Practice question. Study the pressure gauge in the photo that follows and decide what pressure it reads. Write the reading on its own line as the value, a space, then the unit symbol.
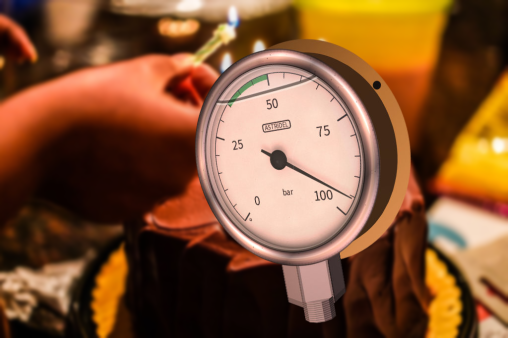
95 bar
